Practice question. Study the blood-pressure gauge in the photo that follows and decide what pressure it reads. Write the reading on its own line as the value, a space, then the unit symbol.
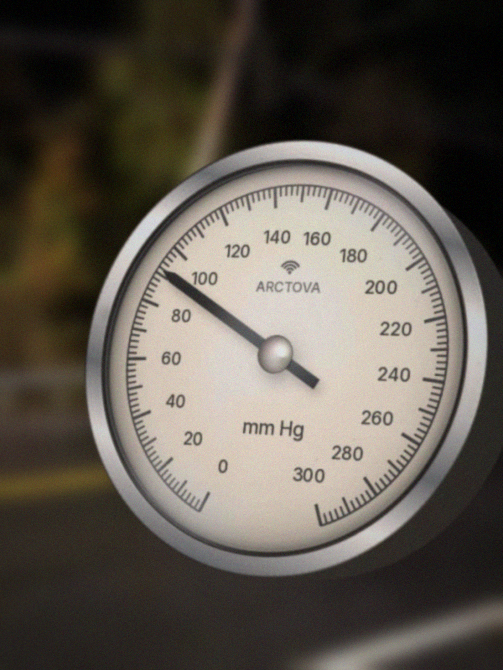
92 mmHg
